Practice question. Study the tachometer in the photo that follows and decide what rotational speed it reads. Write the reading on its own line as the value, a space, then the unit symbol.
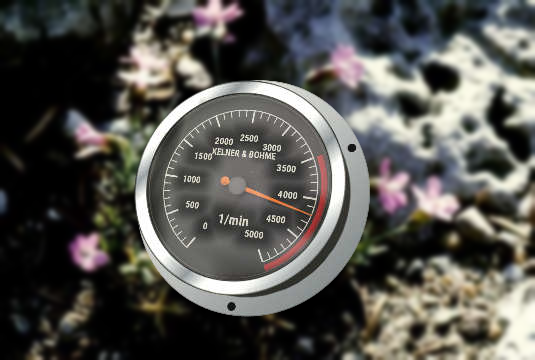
4200 rpm
